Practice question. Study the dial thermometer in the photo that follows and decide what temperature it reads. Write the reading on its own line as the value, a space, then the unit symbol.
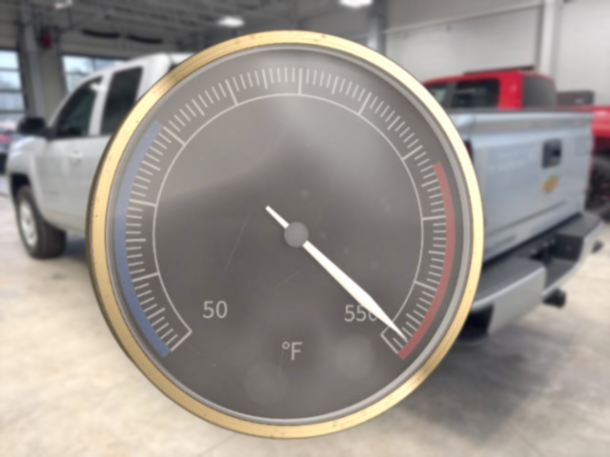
540 °F
